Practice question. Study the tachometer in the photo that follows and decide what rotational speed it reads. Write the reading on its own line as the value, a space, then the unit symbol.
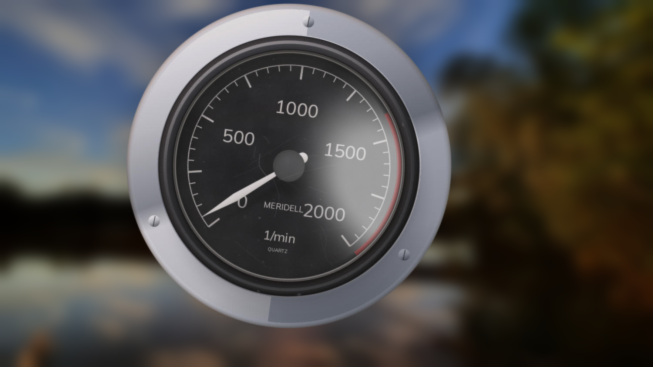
50 rpm
